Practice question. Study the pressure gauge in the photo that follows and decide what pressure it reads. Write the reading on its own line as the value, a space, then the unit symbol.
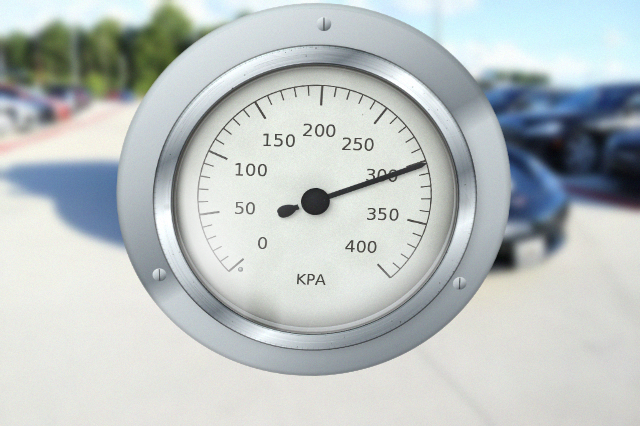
300 kPa
